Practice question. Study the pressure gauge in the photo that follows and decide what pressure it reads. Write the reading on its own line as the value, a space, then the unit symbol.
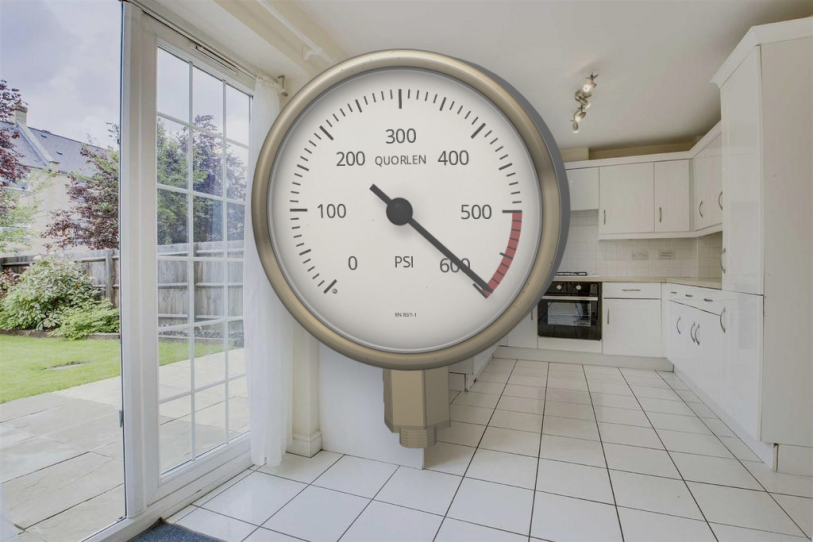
590 psi
